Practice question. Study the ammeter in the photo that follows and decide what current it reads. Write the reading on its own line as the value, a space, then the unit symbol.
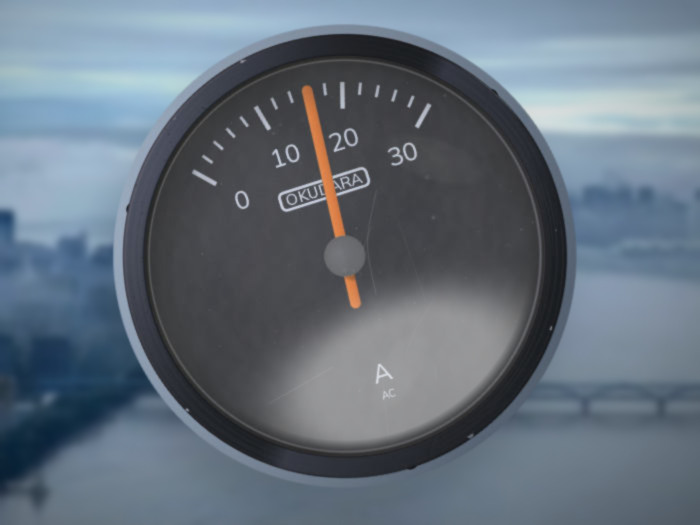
16 A
